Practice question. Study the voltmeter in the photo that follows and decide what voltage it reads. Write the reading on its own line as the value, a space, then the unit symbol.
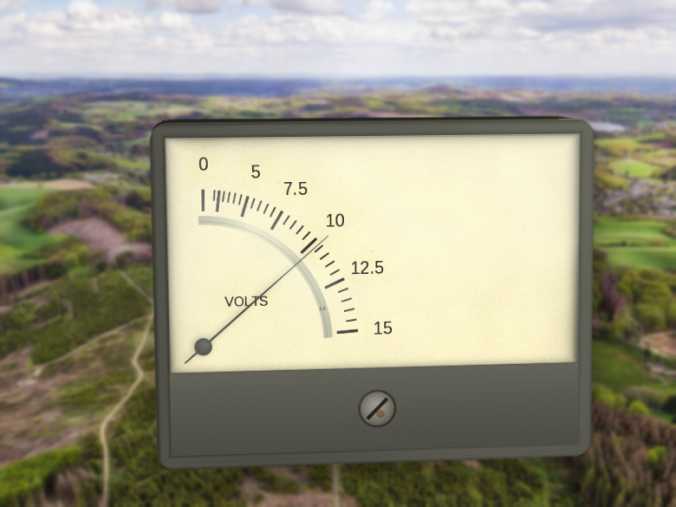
10.25 V
